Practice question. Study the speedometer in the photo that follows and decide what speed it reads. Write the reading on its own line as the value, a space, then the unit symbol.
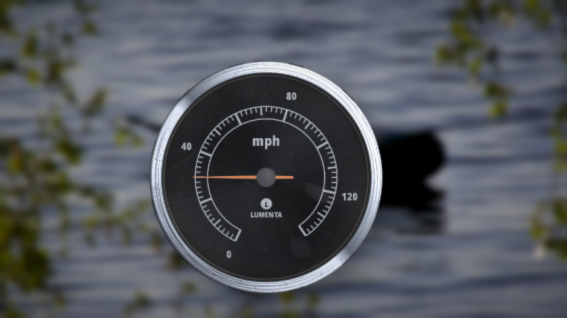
30 mph
